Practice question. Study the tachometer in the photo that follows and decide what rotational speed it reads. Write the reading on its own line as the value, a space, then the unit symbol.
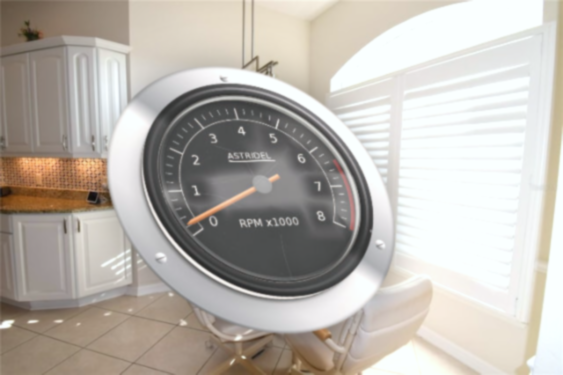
200 rpm
